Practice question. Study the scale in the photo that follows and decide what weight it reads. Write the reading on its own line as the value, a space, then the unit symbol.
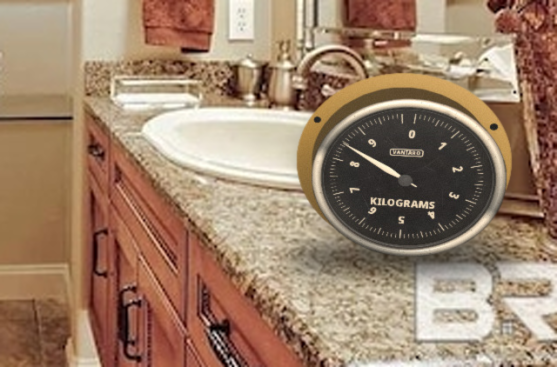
8.5 kg
